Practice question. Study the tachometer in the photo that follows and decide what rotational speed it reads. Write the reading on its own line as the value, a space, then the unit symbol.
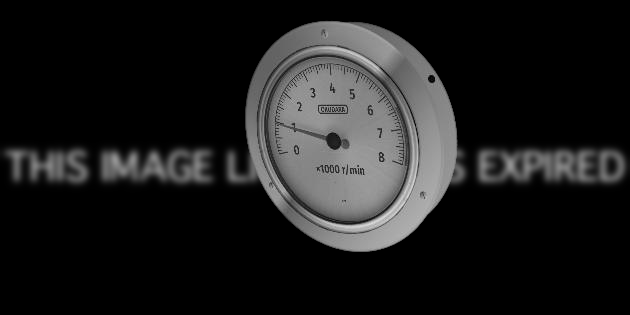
1000 rpm
